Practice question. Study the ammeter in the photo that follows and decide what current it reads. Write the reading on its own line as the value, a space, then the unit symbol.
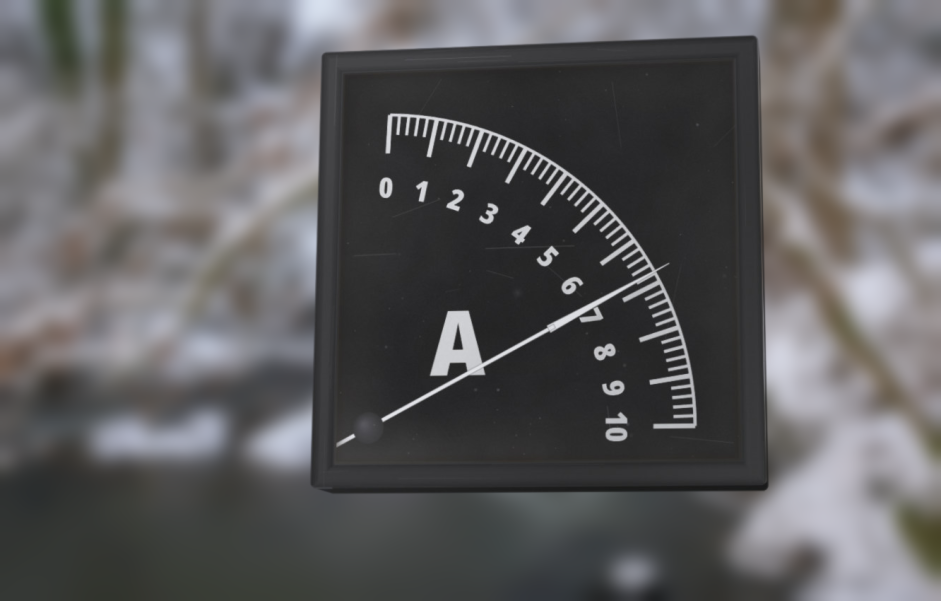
6.8 A
